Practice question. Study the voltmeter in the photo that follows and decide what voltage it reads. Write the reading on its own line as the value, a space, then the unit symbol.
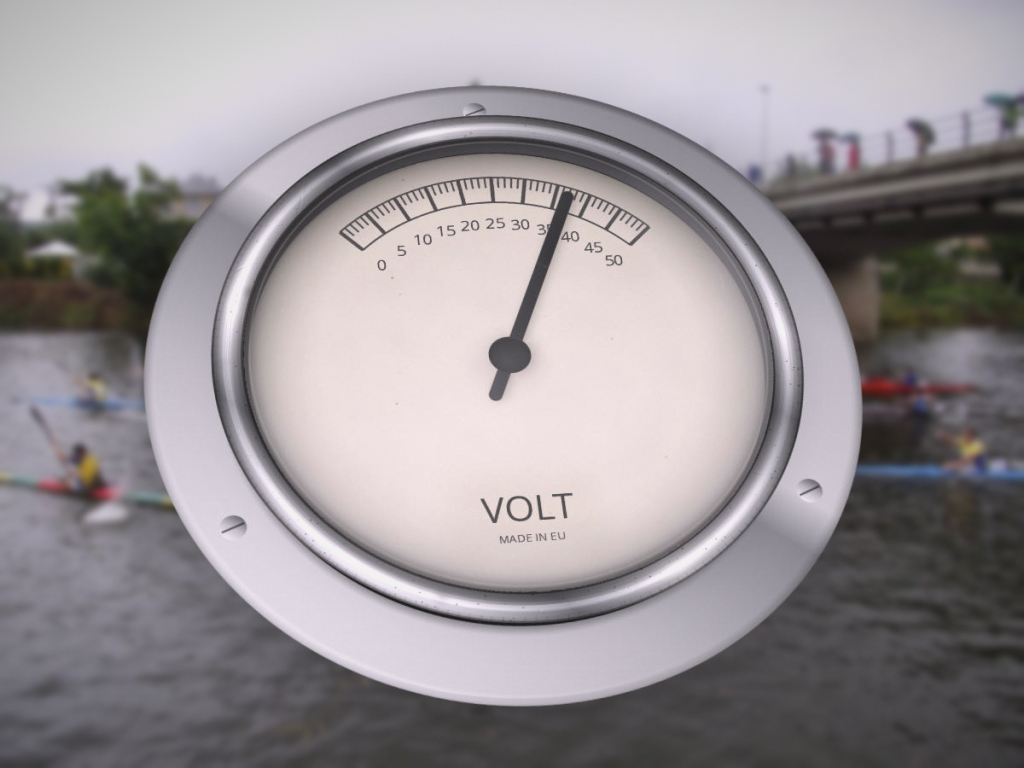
37 V
